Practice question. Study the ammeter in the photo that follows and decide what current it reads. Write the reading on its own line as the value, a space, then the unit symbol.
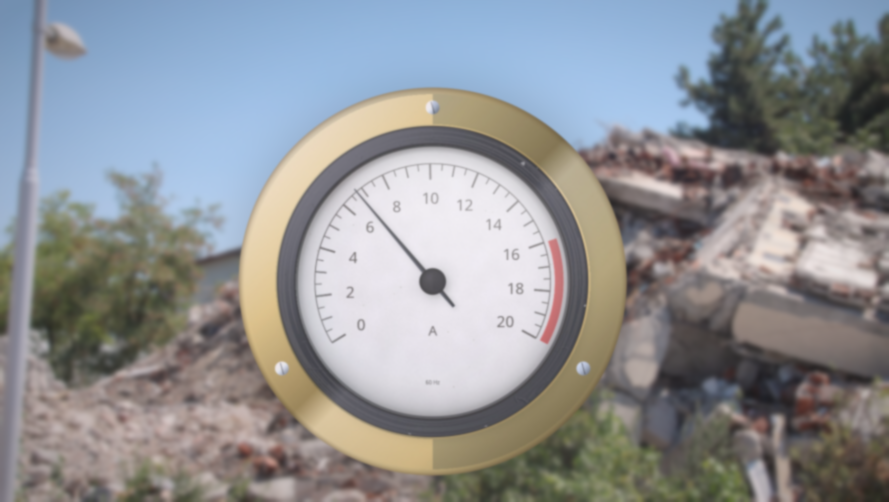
6.75 A
